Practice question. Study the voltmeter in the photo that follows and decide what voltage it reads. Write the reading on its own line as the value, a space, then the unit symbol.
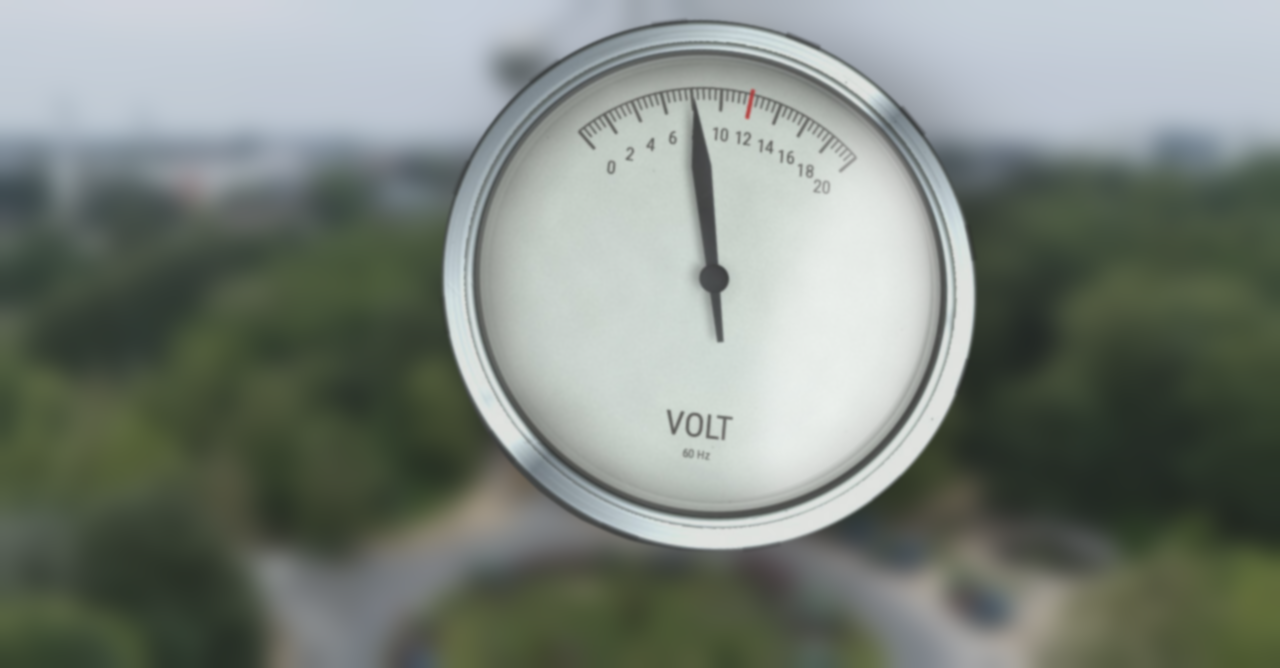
8 V
